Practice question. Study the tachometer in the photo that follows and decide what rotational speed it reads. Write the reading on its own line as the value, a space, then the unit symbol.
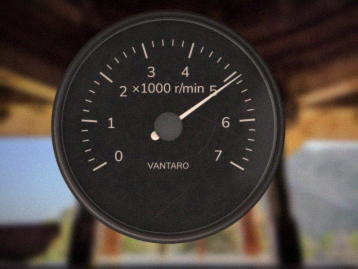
5100 rpm
